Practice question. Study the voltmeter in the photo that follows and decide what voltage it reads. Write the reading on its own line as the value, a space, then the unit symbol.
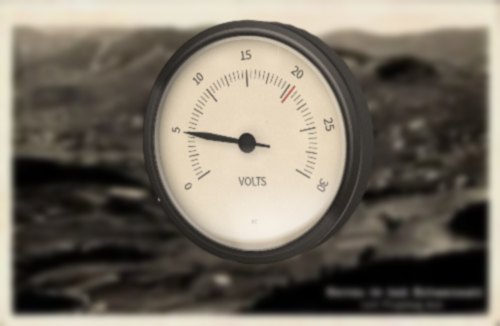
5 V
